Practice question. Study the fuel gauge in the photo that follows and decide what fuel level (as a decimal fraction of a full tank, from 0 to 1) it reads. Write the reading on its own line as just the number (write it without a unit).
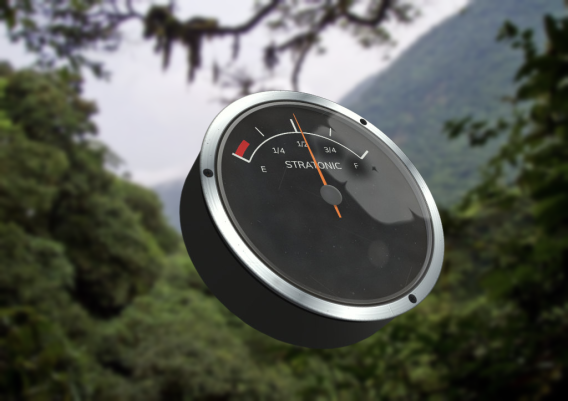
0.5
